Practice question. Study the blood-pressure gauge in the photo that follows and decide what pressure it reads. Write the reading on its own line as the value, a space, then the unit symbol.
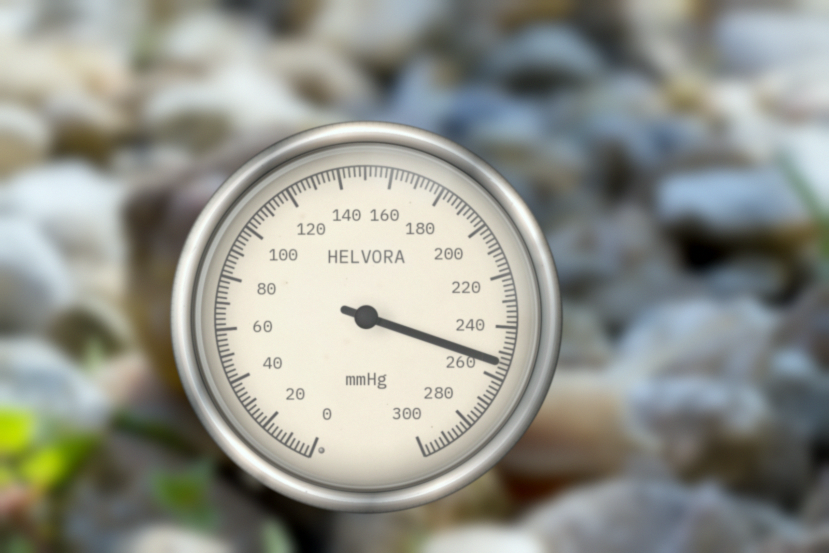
254 mmHg
